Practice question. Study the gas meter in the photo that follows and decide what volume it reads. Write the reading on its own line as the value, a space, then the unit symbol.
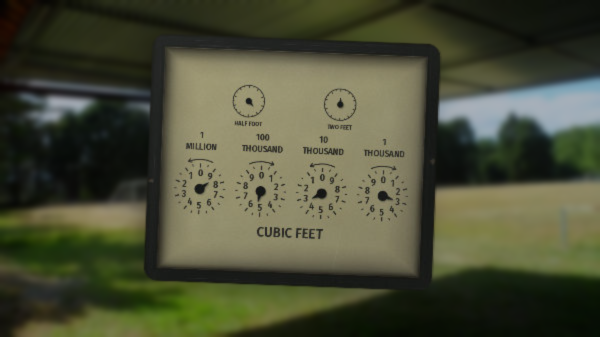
853300 ft³
